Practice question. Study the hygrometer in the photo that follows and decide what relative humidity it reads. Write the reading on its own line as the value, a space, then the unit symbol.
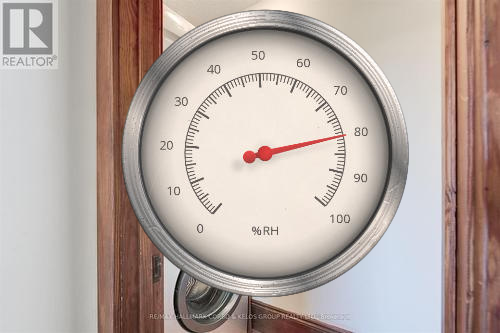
80 %
